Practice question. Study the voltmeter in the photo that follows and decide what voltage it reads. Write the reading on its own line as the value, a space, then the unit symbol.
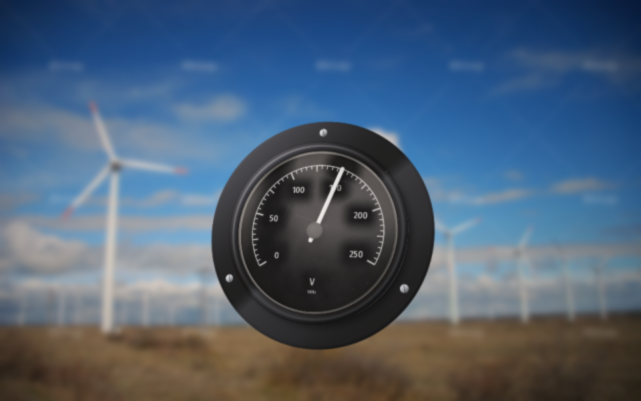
150 V
